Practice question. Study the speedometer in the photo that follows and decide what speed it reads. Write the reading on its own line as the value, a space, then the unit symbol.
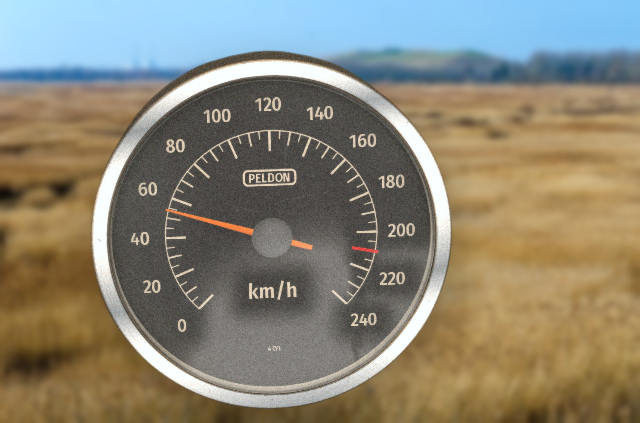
55 km/h
